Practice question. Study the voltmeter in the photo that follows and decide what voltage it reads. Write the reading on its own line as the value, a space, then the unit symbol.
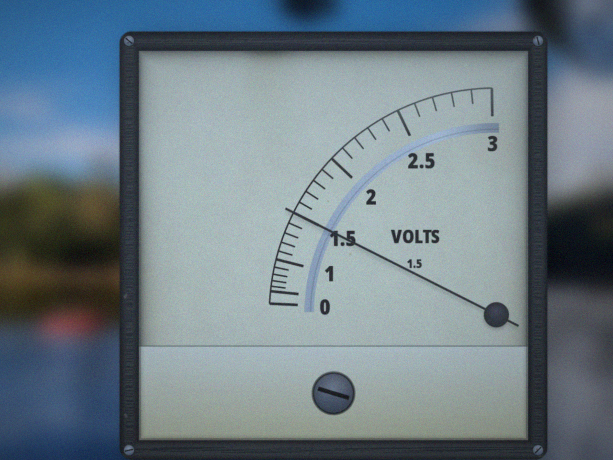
1.5 V
